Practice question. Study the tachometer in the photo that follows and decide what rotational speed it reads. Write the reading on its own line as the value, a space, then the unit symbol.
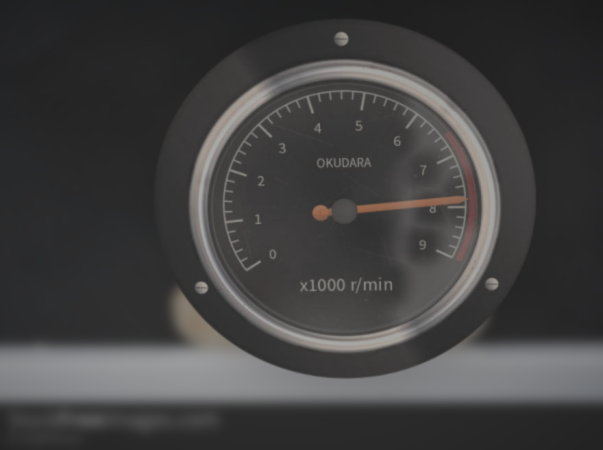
7800 rpm
